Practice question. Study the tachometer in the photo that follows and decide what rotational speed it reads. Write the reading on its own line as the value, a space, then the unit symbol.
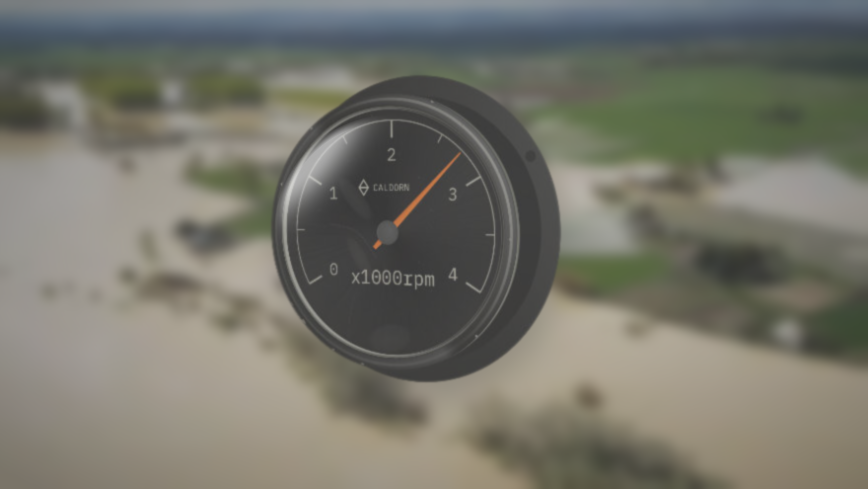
2750 rpm
